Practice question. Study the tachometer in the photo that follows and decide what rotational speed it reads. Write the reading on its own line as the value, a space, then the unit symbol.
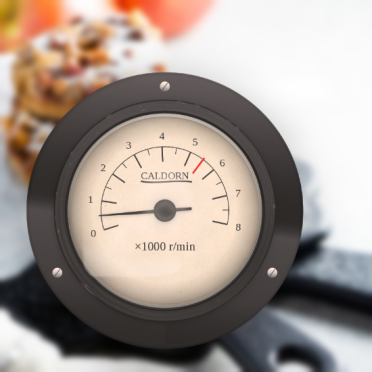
500 rpm
